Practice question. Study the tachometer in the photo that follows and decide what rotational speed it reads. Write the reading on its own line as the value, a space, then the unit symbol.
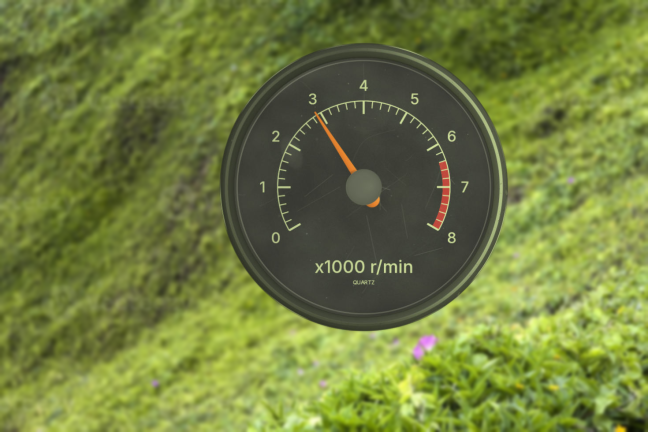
2900 rpm
